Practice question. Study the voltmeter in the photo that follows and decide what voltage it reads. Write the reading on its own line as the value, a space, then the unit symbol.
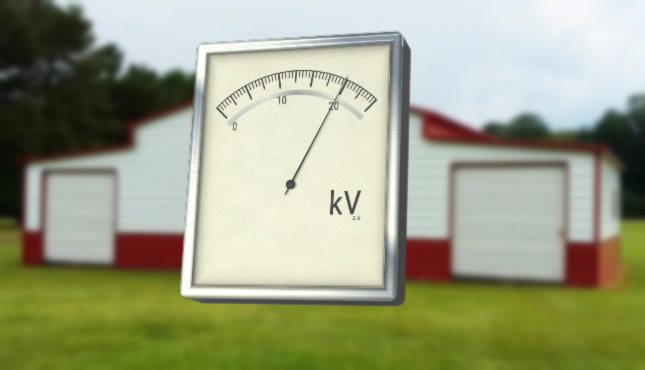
20 kV
